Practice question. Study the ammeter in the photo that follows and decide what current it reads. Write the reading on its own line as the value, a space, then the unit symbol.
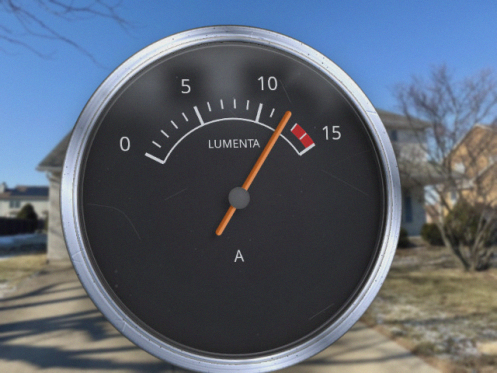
12 A
